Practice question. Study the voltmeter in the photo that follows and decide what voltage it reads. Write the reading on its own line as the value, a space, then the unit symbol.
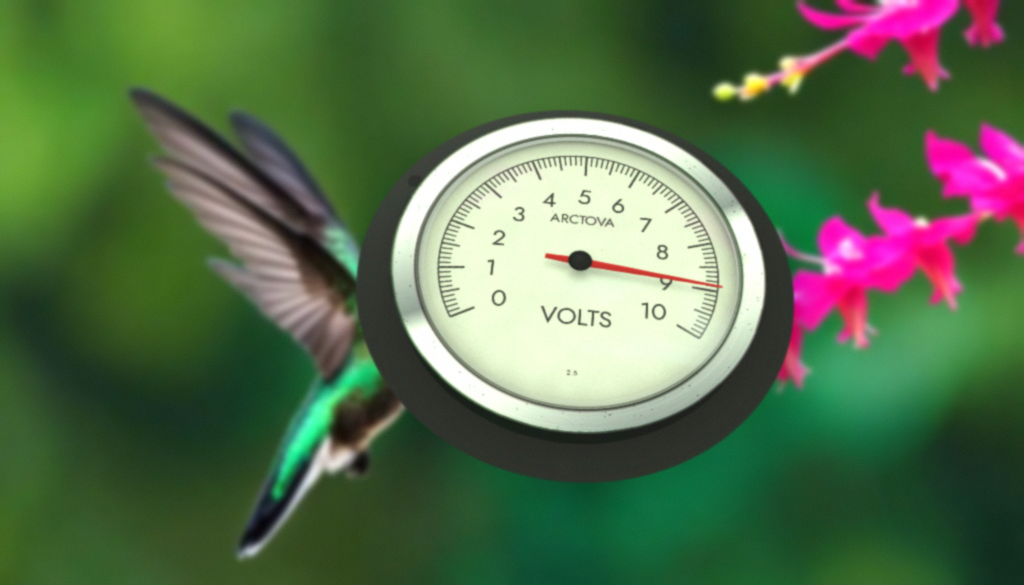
9 V
